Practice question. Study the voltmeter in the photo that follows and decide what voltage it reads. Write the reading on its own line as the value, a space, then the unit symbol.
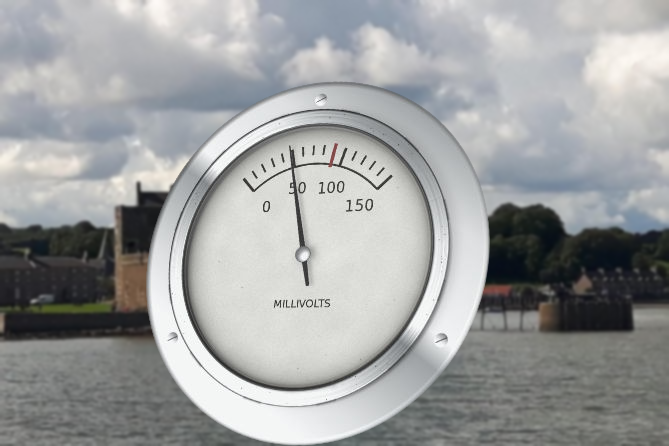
50 mV
